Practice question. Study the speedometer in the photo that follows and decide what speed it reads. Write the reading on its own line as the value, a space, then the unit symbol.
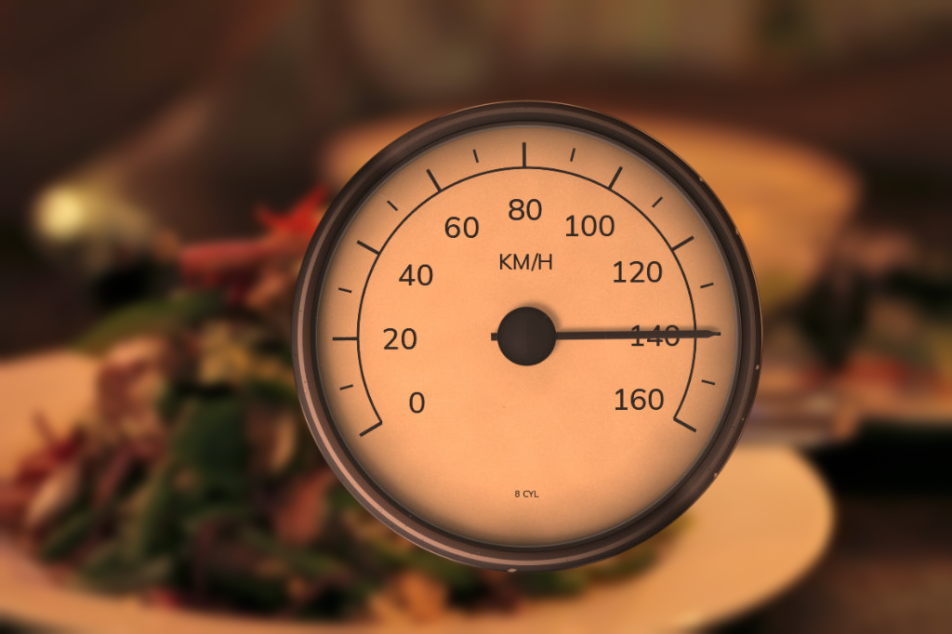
140 km/h
